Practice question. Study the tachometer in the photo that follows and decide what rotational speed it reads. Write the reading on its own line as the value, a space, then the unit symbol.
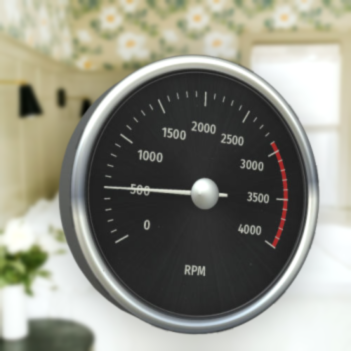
500 rpm
